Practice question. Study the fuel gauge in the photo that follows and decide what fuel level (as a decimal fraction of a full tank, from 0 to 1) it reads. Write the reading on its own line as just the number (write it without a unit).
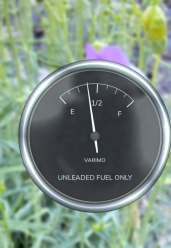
0.375
